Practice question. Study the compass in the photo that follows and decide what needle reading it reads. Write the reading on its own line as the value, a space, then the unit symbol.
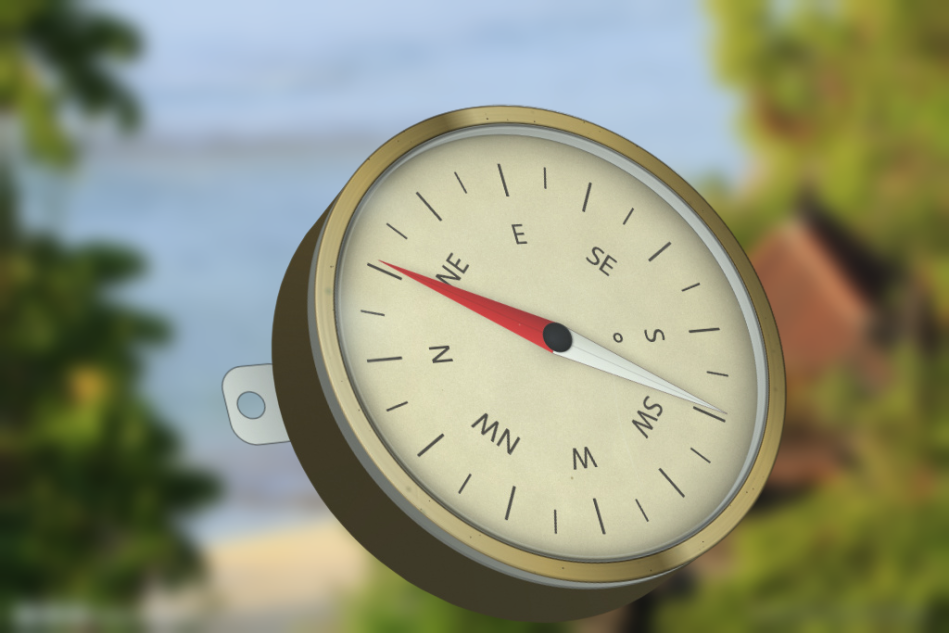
30 °
